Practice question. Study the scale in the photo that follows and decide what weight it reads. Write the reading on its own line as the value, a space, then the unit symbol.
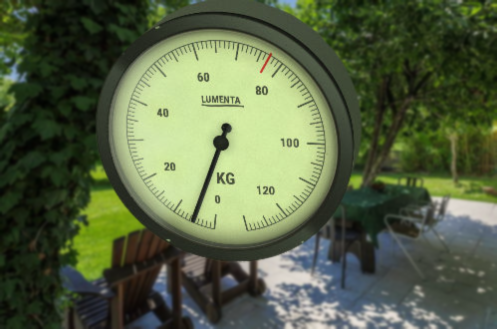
5 kg
